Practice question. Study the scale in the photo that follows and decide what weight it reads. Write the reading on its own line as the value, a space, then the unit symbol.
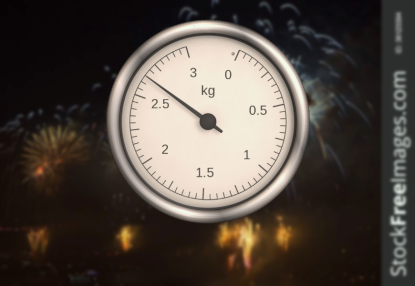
2.65 kg
